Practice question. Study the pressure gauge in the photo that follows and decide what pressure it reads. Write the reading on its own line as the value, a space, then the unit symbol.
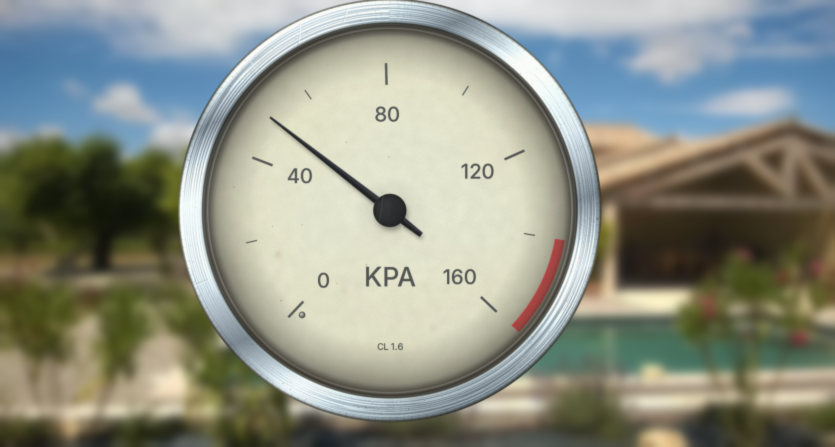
50 kPa
